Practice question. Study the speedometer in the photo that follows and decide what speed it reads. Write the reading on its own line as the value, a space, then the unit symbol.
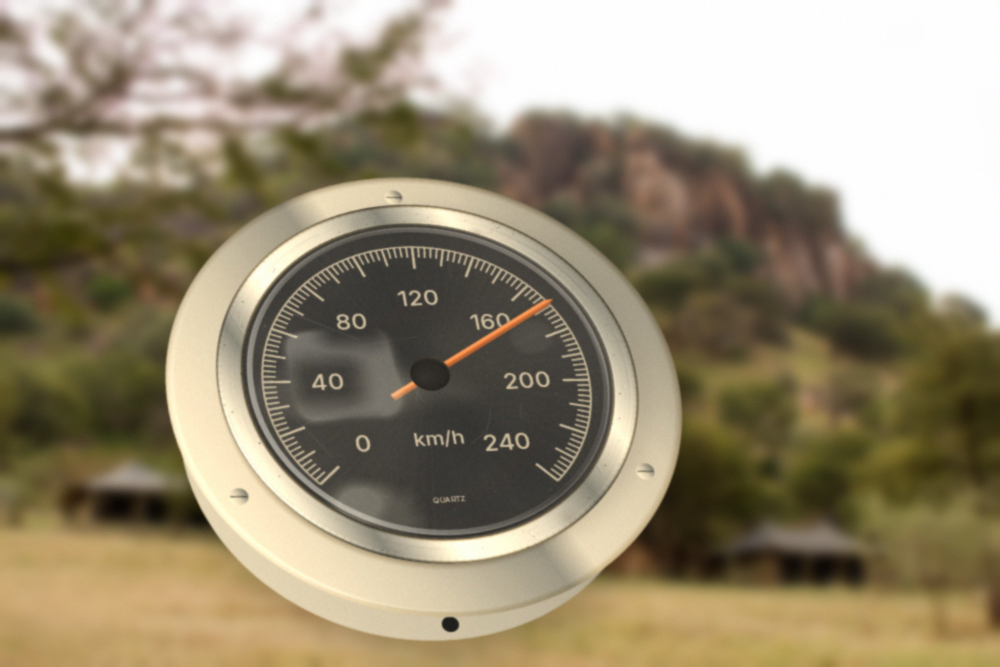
170 km/h
